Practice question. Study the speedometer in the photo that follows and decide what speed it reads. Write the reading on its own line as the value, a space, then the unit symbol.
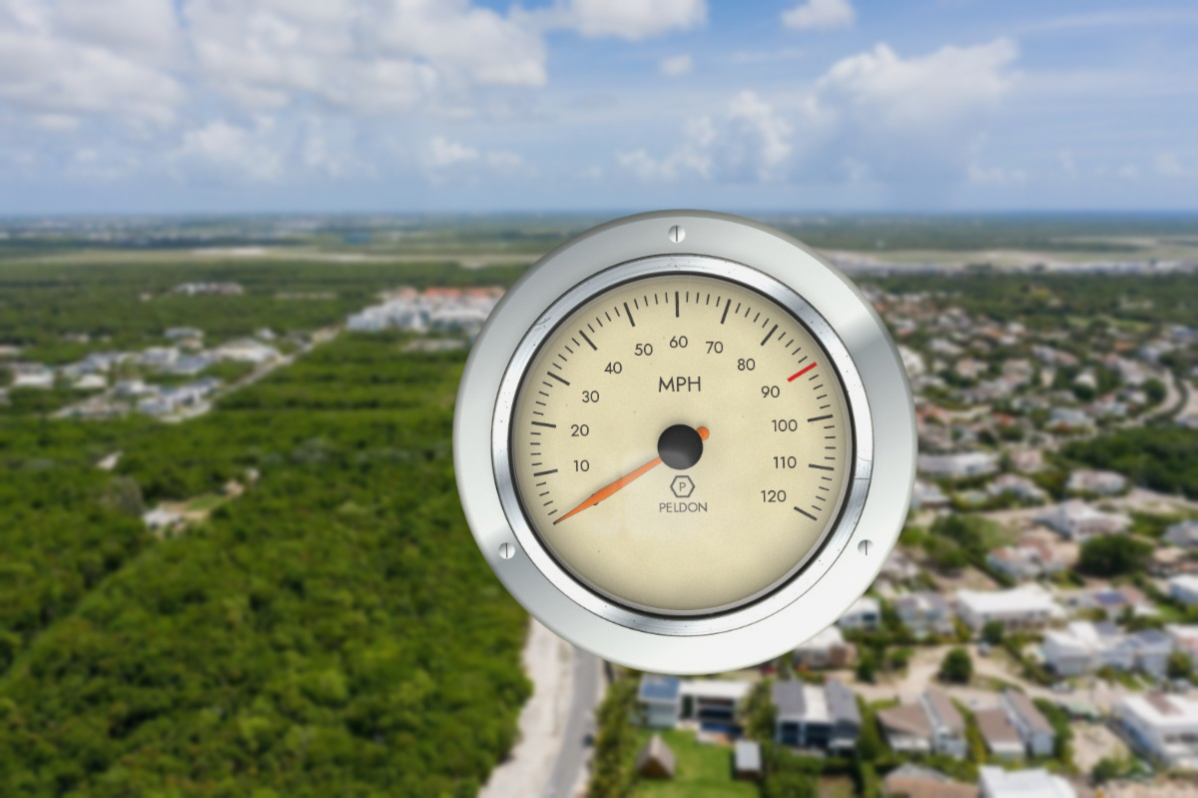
0 mph
